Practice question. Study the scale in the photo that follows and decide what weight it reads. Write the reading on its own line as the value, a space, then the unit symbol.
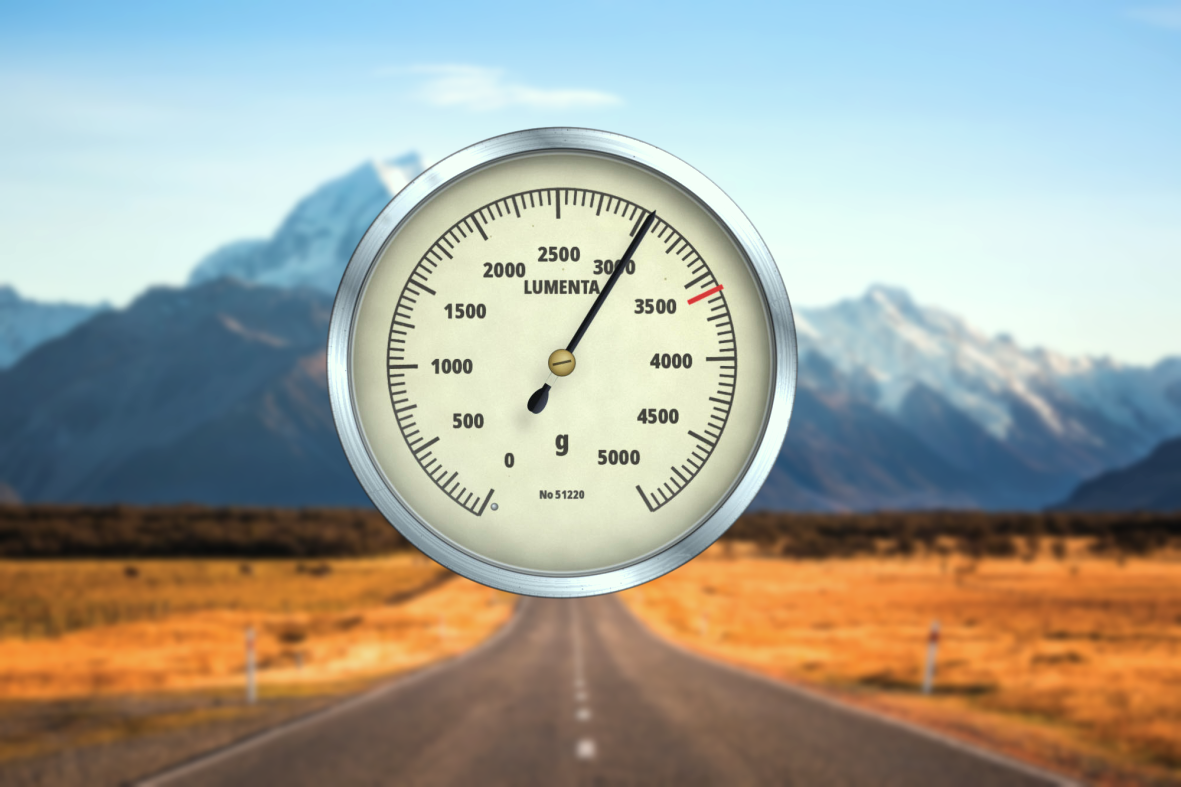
3050 g
